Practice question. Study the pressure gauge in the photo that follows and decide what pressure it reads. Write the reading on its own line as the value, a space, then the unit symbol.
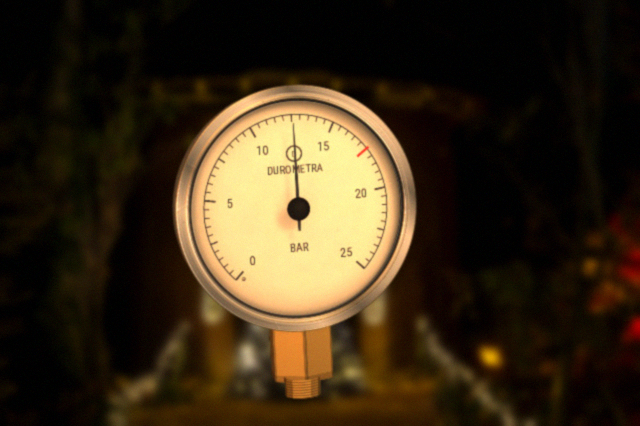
12.5 bar
